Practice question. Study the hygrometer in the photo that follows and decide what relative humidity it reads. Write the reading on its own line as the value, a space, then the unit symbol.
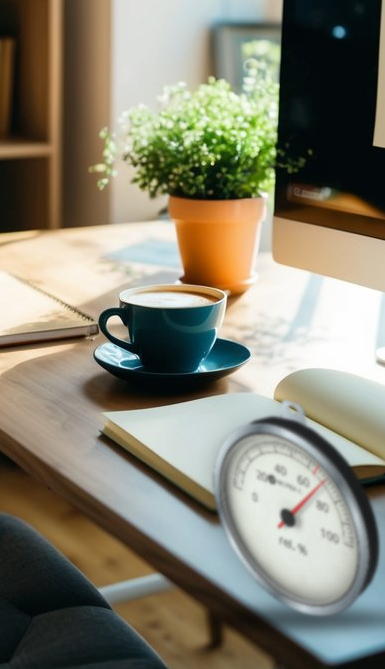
70 %
